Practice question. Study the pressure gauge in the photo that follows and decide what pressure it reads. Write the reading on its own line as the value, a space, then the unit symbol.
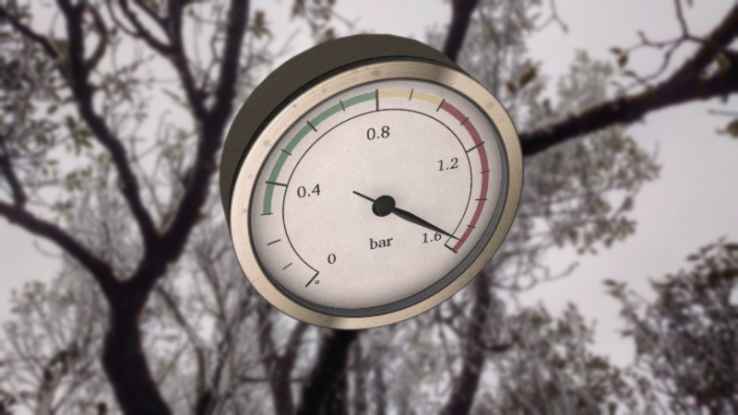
1.55 bar
